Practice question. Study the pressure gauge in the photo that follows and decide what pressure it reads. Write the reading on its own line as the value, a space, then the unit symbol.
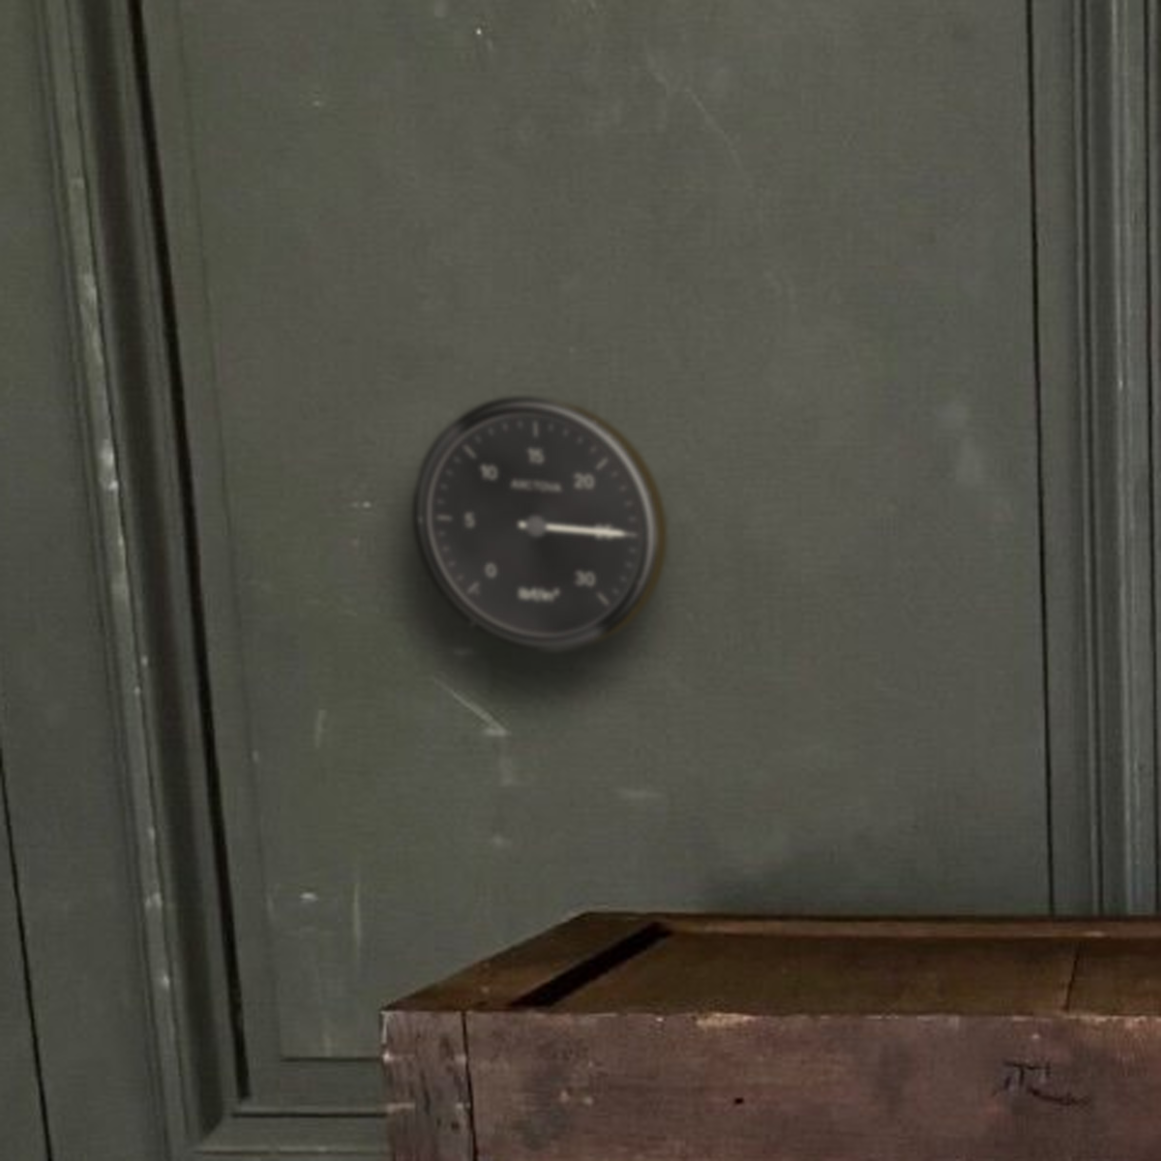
25 psi
